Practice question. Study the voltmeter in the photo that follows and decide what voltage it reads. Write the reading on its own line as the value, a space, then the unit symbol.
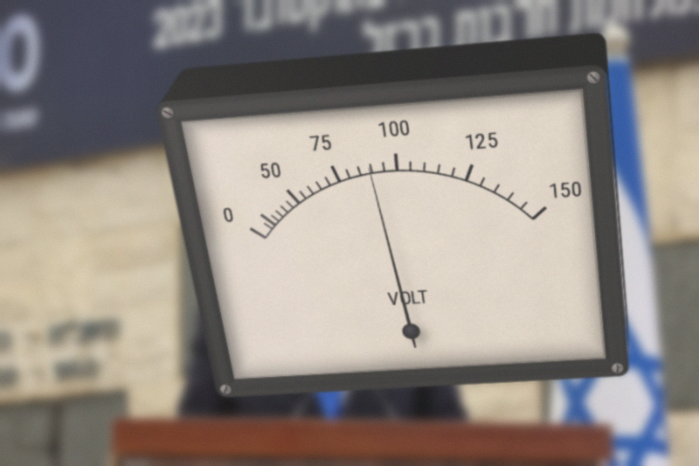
90 V
